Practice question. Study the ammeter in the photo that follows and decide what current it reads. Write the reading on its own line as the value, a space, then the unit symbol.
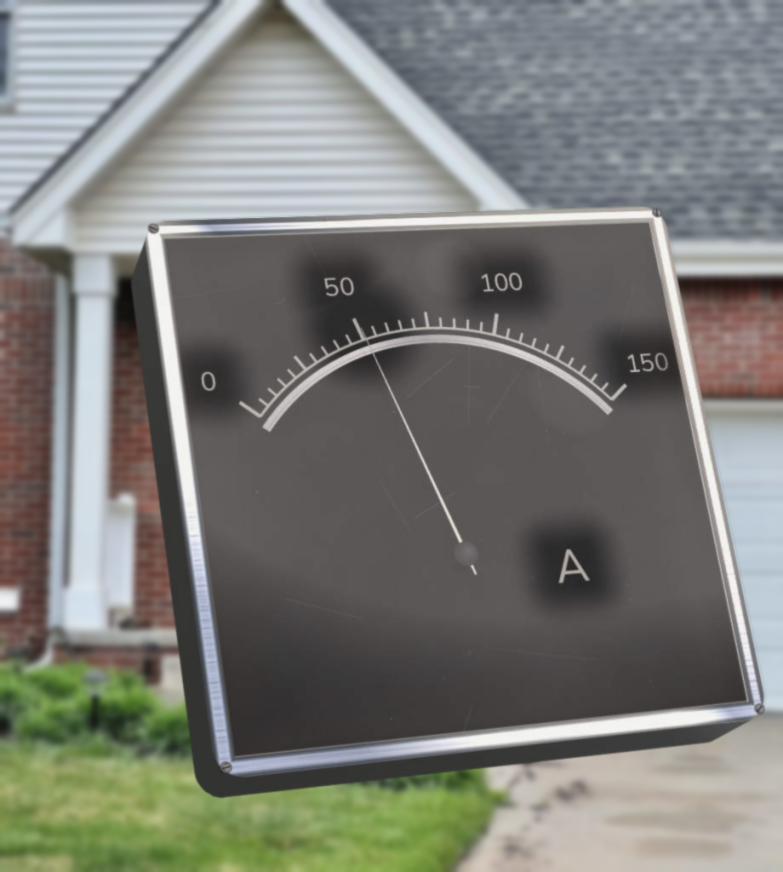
50 A
